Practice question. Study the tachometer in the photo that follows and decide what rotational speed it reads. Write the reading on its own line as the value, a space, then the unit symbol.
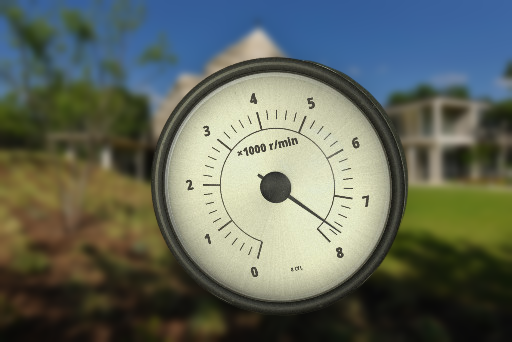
7700 rpm
